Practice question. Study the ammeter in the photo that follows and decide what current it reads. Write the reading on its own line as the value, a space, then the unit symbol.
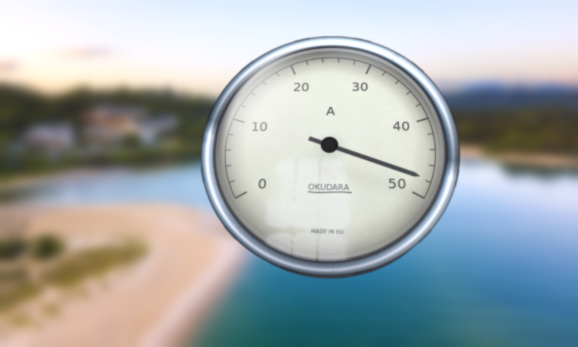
48 A
